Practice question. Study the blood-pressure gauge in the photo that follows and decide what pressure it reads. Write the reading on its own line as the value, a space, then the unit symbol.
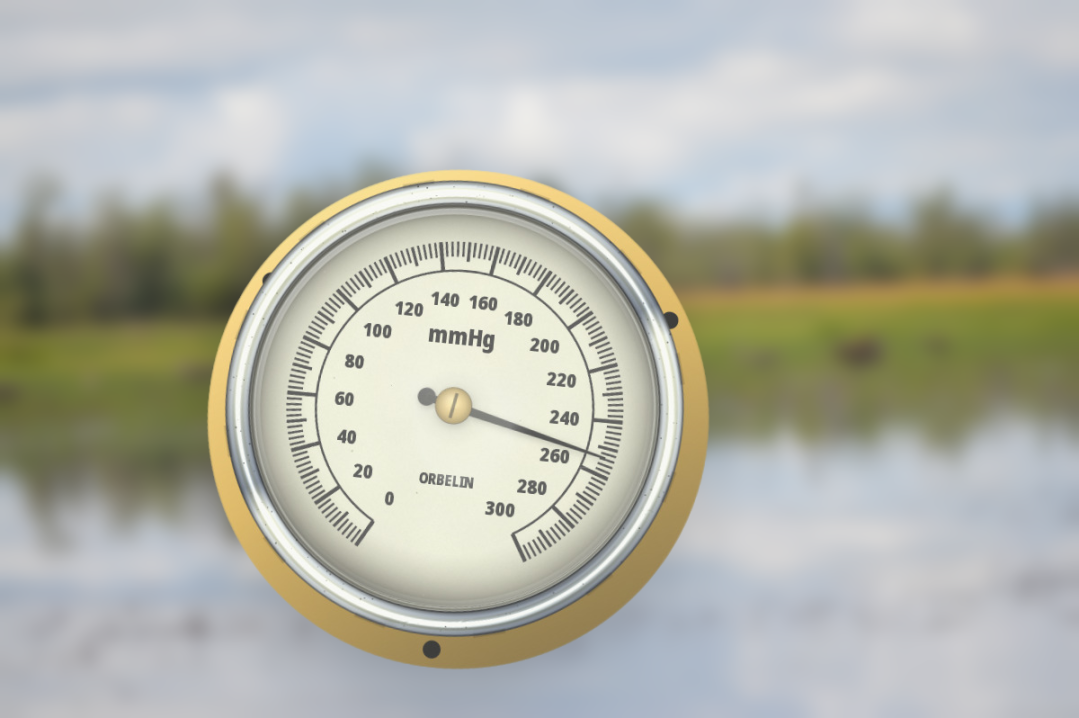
254 mmHg
